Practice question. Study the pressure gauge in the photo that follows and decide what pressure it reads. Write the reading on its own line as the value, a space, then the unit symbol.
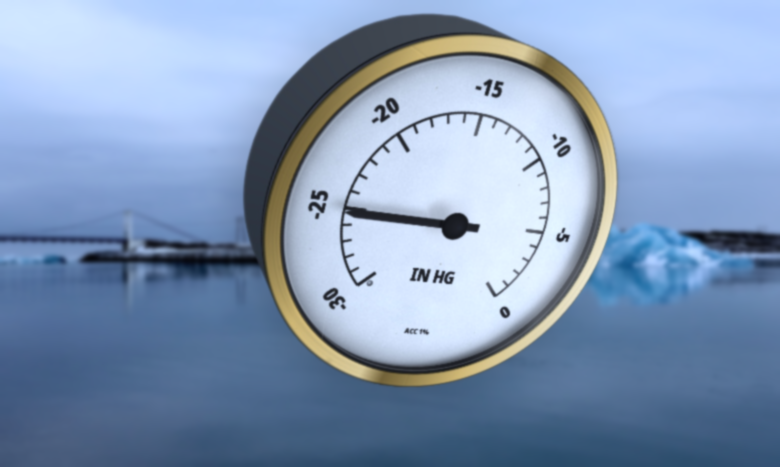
-25 inHg
